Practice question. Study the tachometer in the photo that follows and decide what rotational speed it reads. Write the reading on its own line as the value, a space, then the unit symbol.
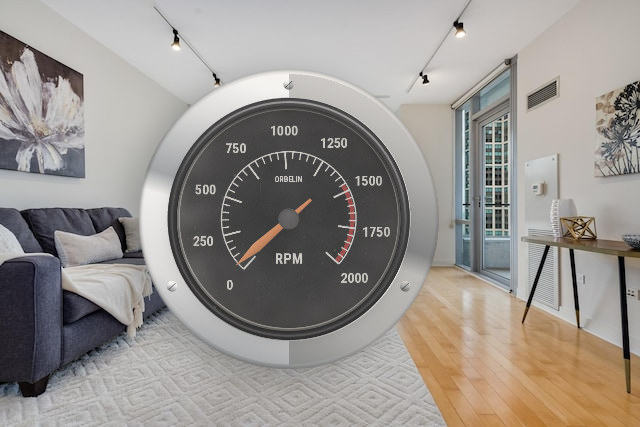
50 rpm
